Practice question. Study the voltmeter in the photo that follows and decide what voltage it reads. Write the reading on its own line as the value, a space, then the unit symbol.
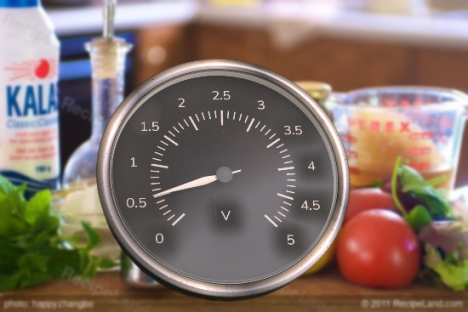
0.5 V
